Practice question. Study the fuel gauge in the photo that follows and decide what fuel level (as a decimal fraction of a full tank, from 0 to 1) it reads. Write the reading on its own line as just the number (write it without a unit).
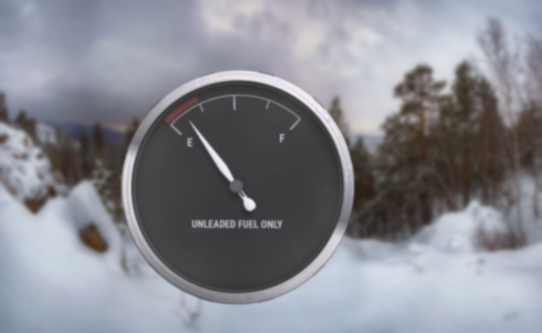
0.125
